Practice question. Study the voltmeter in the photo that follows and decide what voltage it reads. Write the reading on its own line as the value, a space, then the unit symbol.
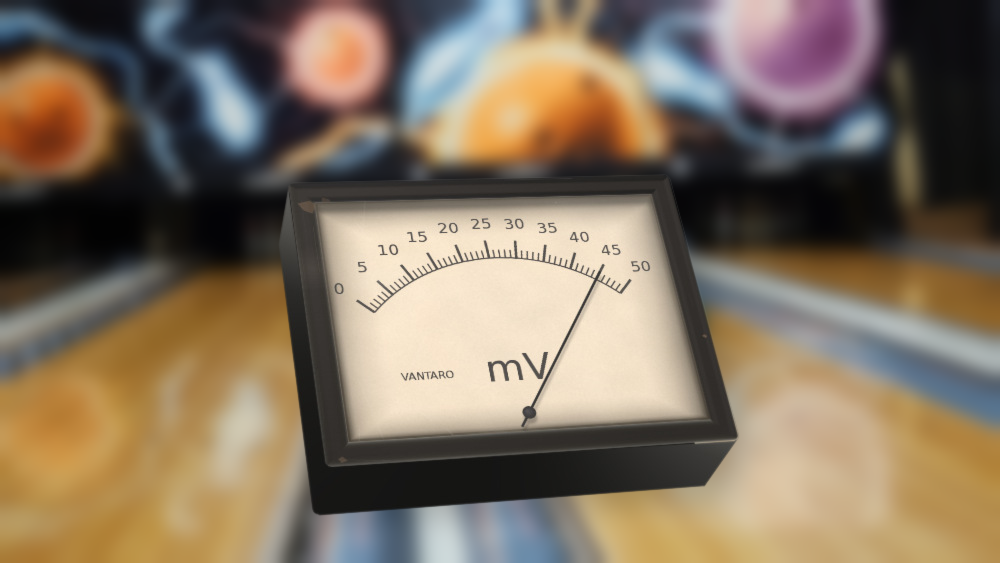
45 mV
